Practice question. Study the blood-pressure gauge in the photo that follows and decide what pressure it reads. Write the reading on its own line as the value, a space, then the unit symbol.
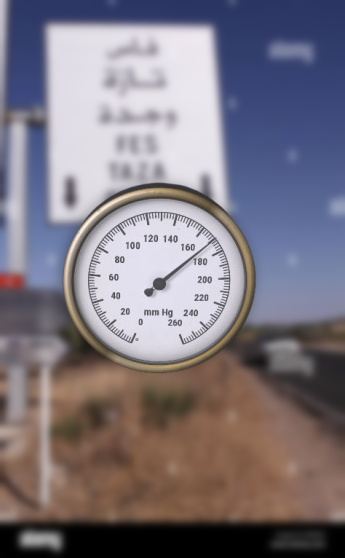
170 mmHg
